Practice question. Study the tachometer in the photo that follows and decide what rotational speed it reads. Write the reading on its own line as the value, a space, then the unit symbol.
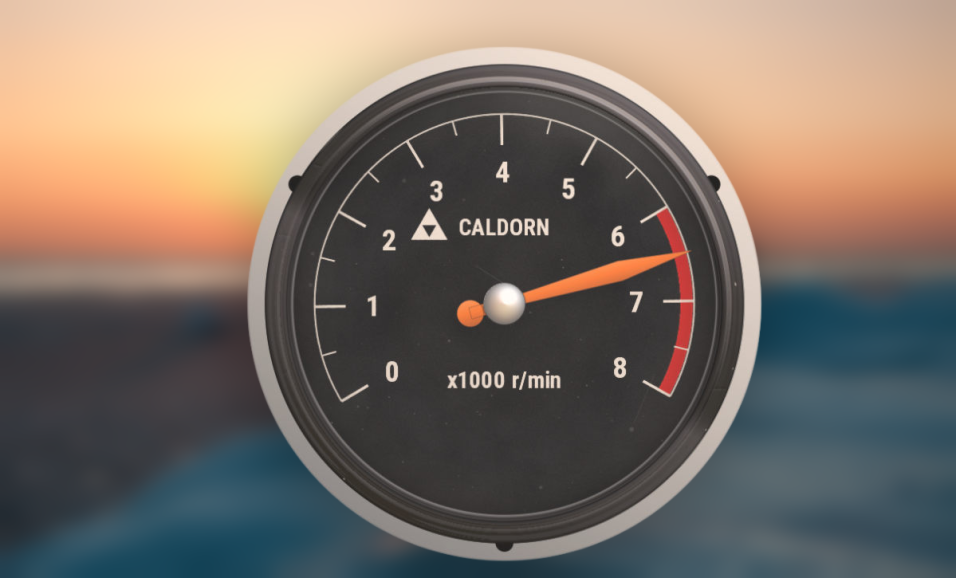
6500 rpm
